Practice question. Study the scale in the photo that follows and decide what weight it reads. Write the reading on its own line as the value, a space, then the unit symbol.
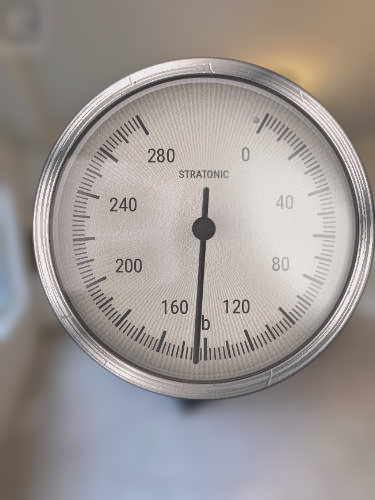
144 lb
